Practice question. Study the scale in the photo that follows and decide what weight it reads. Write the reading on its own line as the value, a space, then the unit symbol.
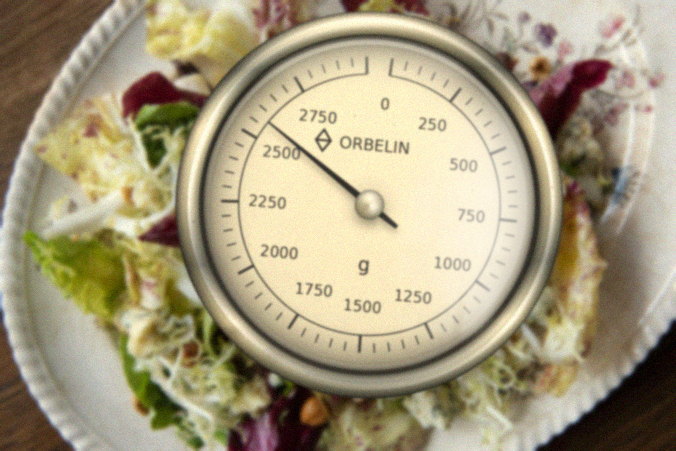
2575 g
